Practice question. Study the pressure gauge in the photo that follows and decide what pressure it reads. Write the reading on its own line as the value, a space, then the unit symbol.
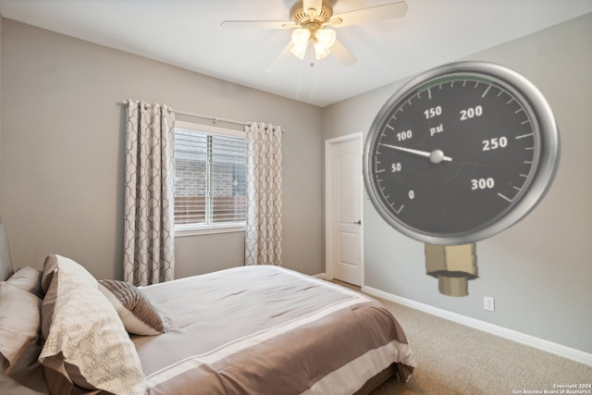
80 psi
